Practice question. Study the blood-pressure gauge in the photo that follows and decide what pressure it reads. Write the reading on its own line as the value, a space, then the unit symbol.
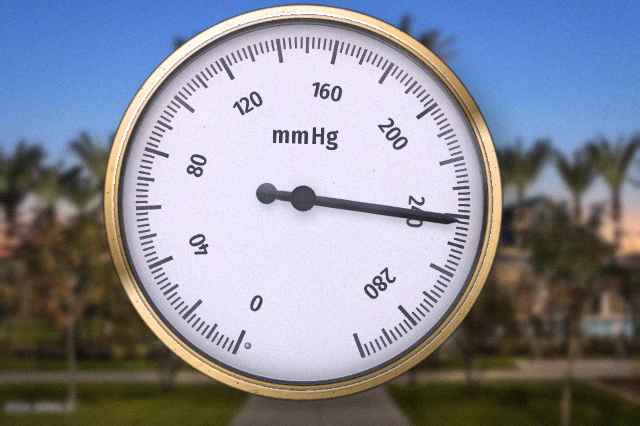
242 mmHg
